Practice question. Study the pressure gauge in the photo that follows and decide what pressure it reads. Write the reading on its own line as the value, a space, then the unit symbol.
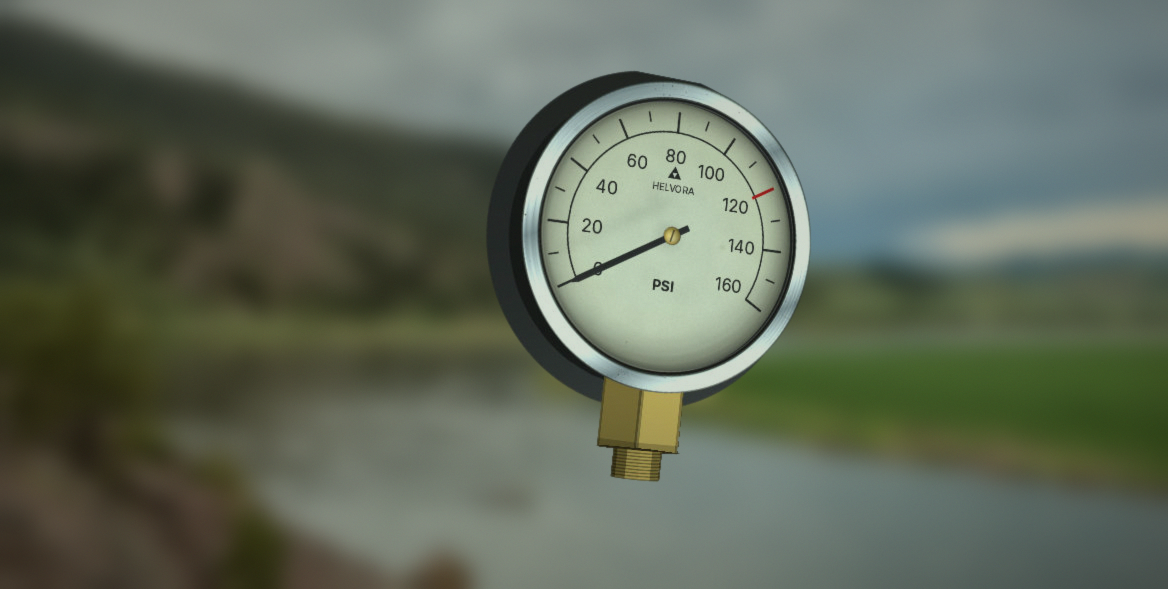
0 psi
